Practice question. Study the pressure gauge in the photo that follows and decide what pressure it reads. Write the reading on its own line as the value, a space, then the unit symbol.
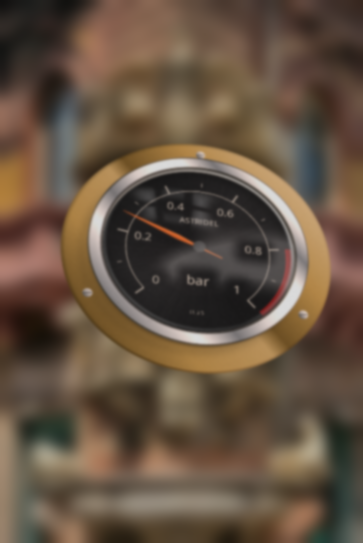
0.25 bar
